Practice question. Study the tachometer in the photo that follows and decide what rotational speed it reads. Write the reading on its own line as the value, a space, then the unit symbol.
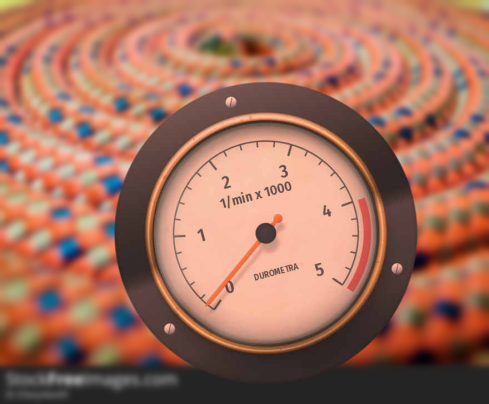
100 rpm
